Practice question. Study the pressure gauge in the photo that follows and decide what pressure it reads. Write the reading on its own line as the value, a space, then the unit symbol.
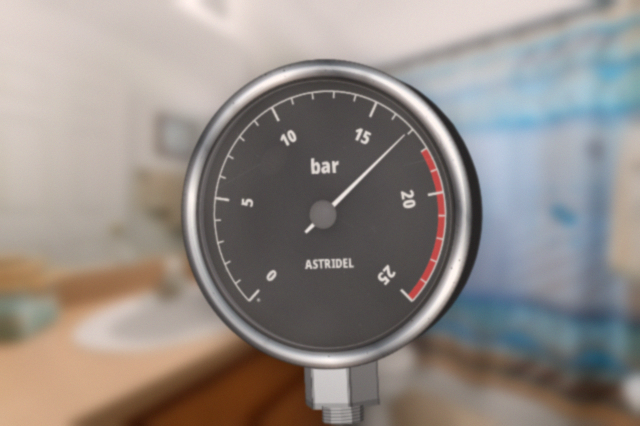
17 bar
